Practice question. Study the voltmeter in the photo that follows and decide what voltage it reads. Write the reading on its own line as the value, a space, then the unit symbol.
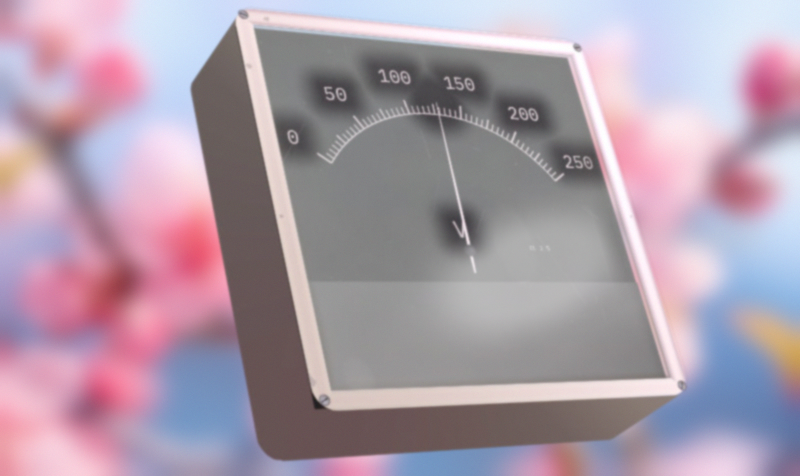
125 V
